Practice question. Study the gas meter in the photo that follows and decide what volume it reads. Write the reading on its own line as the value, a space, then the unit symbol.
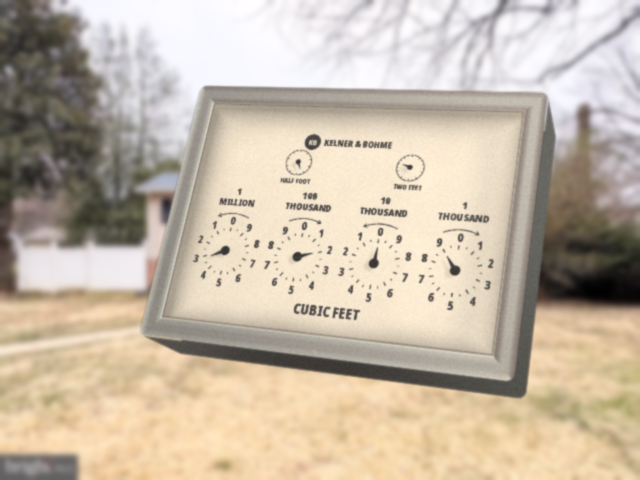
319900 ft³
